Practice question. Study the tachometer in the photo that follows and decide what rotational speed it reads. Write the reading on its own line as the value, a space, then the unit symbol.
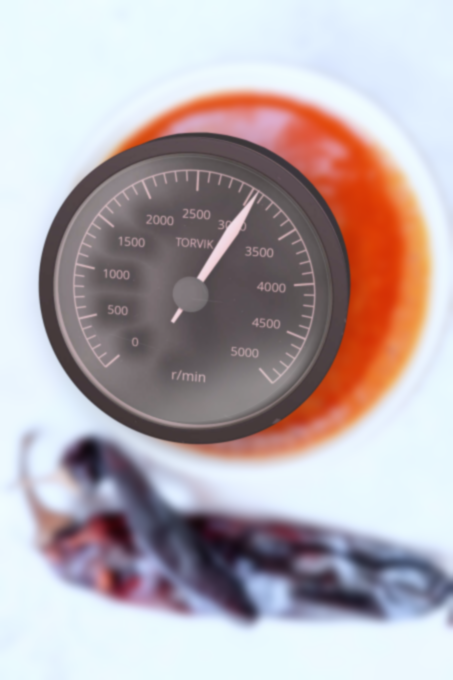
3050 rpm
